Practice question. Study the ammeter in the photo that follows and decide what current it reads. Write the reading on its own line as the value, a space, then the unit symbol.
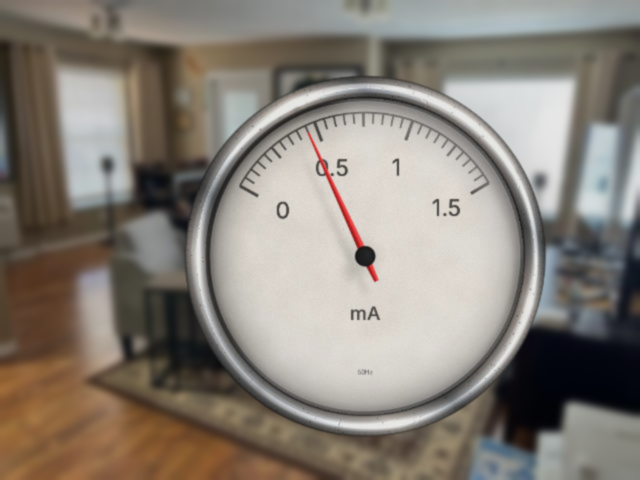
0.45 mA
